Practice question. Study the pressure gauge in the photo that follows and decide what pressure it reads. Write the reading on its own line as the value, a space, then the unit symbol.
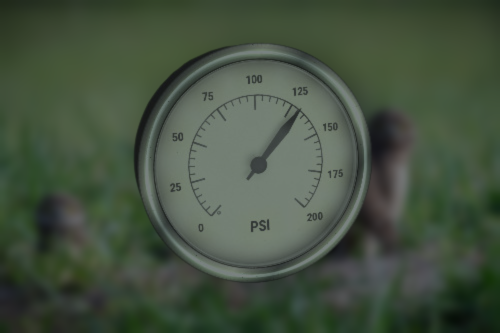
130 psi
